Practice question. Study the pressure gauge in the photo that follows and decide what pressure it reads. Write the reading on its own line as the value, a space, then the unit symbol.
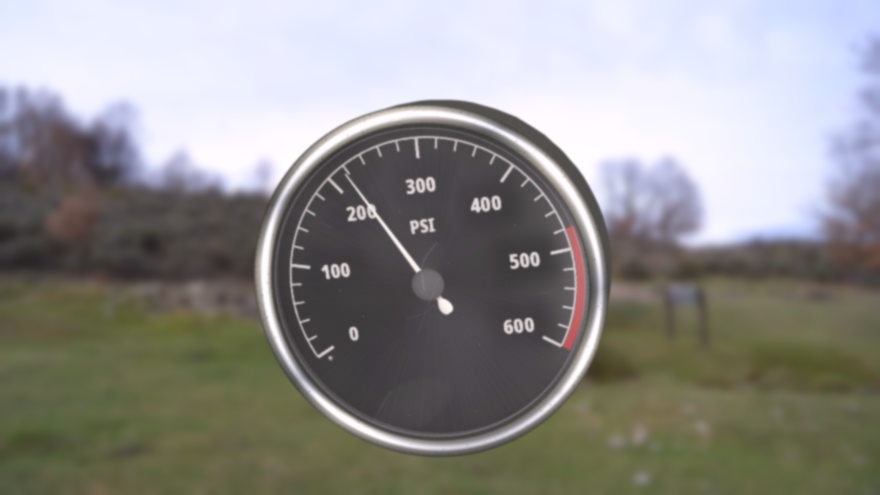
220 psi
